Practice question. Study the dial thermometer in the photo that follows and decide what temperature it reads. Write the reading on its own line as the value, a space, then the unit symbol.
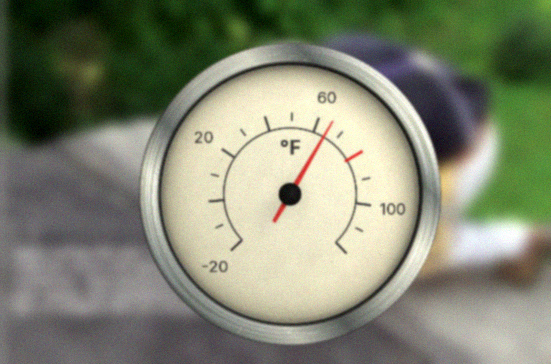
65 °F
